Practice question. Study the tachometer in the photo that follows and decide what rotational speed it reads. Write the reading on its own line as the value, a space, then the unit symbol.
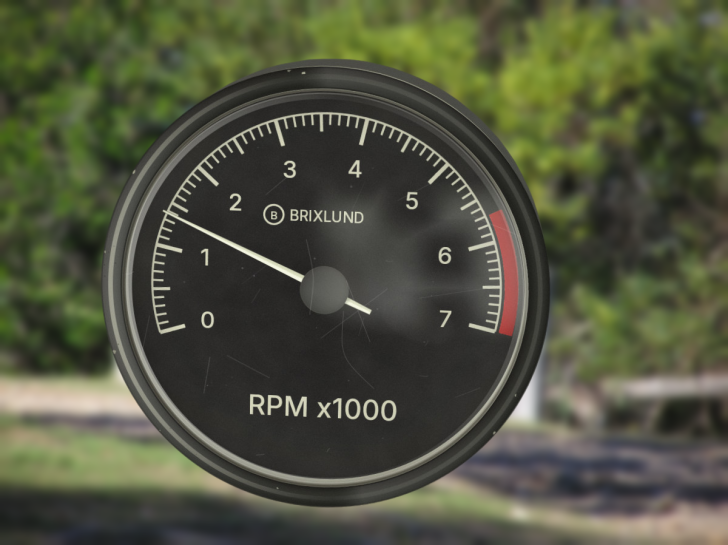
1400 rpm
